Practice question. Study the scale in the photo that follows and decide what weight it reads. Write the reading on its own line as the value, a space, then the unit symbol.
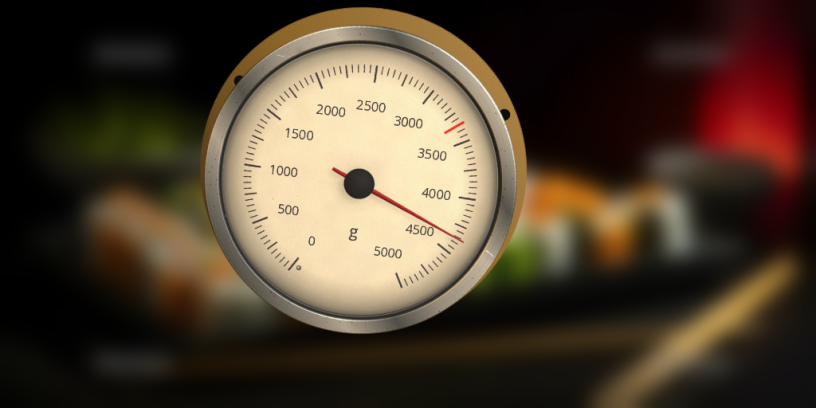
4350 g
